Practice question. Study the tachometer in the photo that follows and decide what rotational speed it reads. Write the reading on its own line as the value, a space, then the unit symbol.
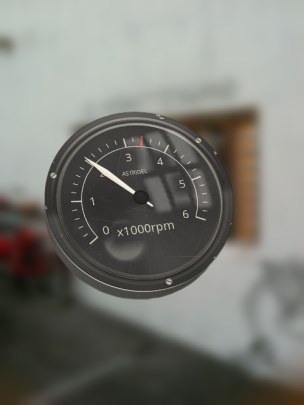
2000 rpm
